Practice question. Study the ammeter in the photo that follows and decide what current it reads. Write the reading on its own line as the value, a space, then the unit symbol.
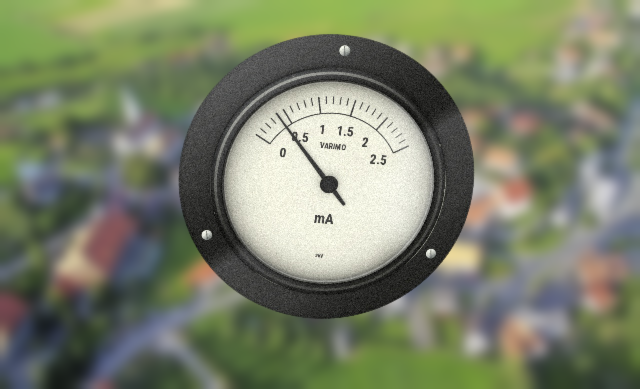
0.4 mA
